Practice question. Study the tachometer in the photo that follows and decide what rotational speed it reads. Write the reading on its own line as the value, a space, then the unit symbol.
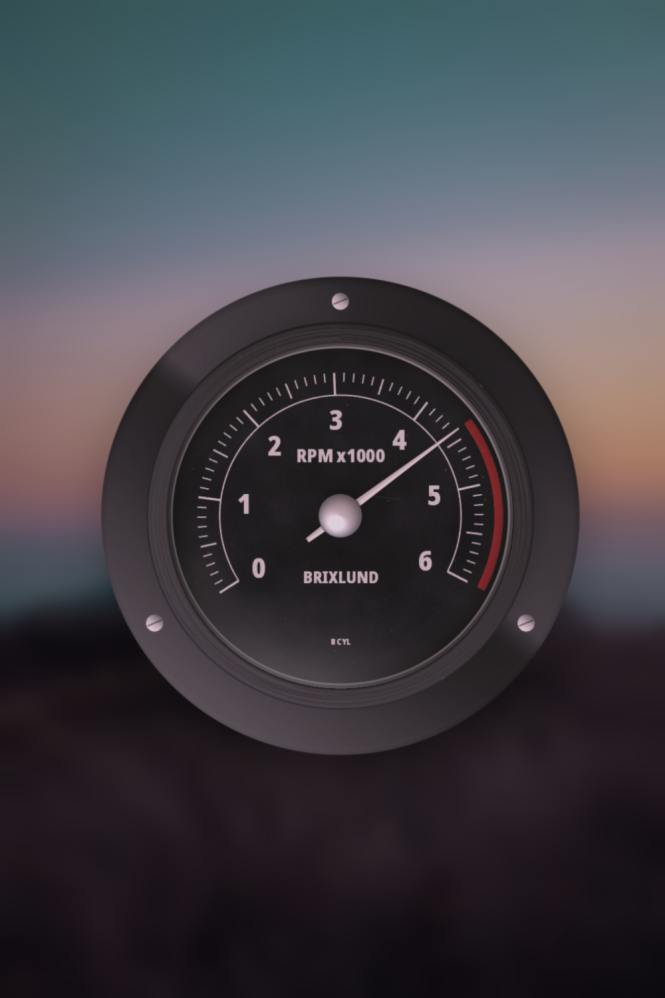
4400 rpm
